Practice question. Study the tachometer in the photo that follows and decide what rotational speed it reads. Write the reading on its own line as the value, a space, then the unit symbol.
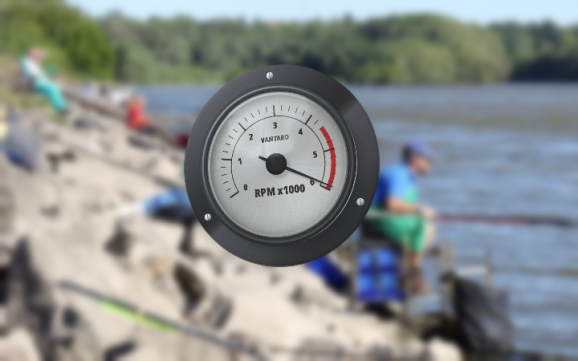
5900 rpm
